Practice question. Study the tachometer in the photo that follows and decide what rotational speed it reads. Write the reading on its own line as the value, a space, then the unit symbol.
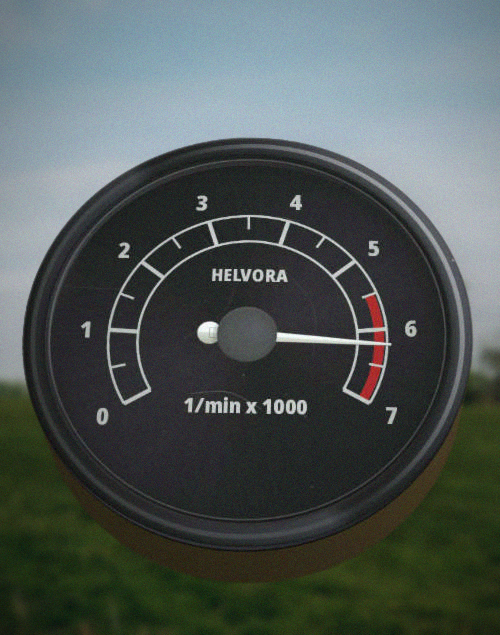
6250 rpm
